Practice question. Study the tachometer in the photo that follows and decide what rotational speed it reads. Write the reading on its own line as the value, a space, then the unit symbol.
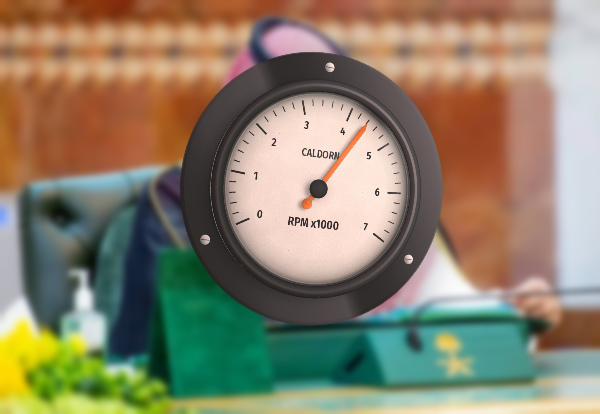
4400 rpm
